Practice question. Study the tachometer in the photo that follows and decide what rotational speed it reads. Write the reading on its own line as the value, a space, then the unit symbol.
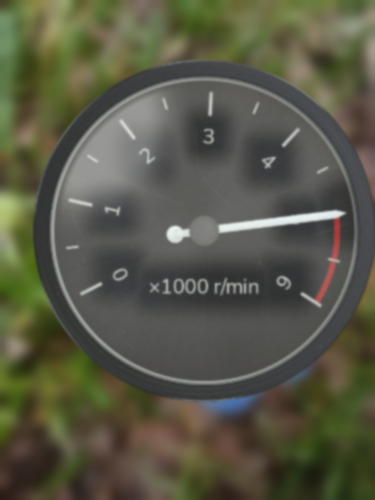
5000 rpm
